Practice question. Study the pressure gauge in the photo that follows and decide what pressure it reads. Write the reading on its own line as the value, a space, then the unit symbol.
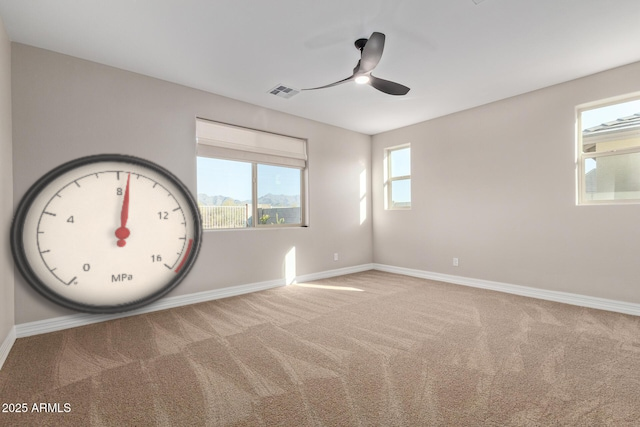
8.5 MPa
